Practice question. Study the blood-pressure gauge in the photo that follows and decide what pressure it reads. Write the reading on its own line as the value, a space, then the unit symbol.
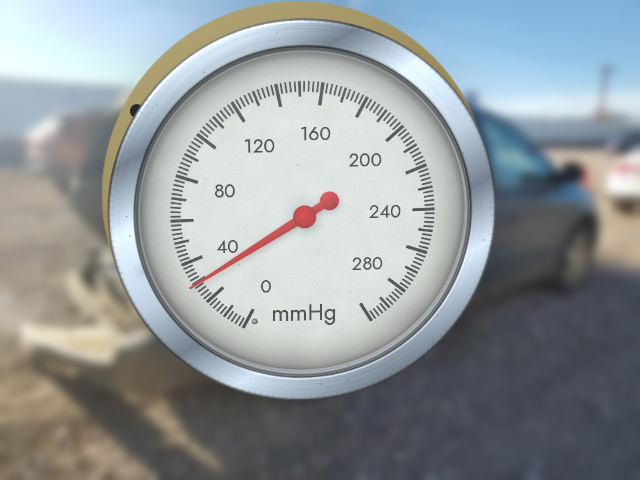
30 mmHg
